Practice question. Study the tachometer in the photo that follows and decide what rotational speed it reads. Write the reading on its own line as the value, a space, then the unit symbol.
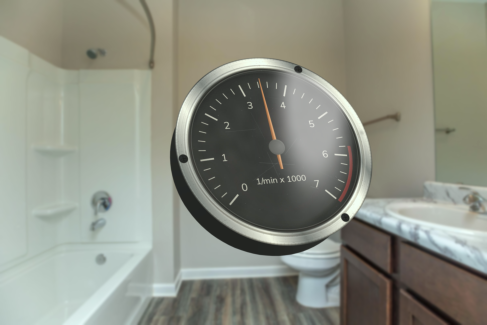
3400 rpm
